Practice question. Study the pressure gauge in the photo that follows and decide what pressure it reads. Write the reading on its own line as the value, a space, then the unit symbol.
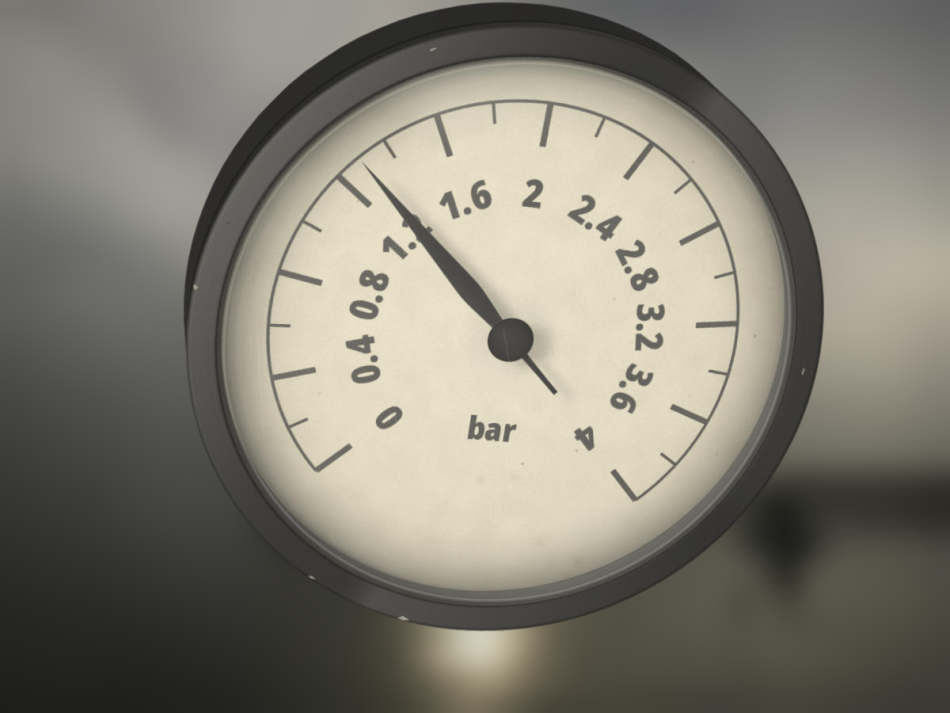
1.3 bar
